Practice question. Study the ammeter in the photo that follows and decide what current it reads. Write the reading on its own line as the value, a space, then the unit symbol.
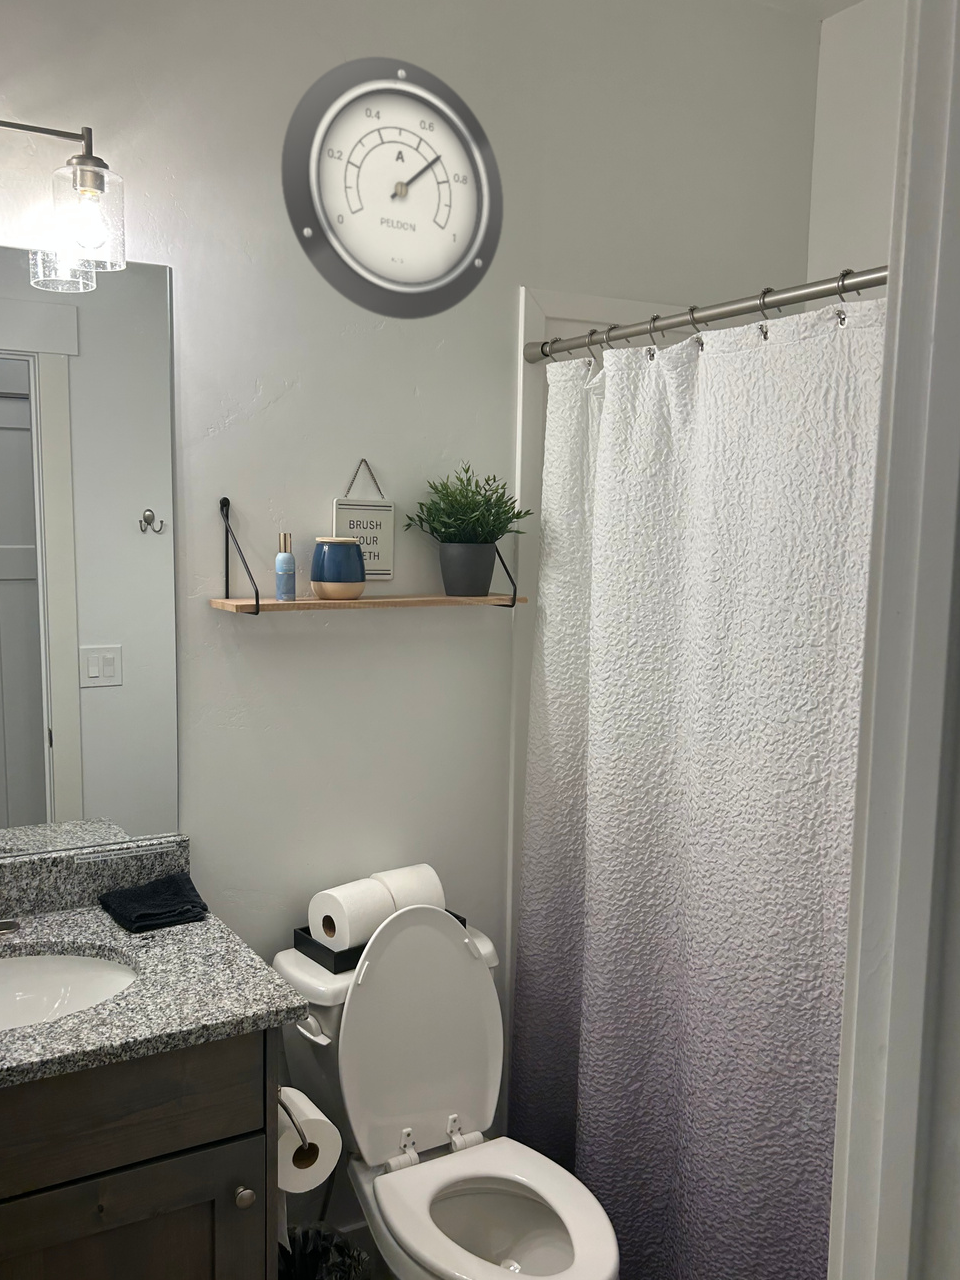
0.7 A
